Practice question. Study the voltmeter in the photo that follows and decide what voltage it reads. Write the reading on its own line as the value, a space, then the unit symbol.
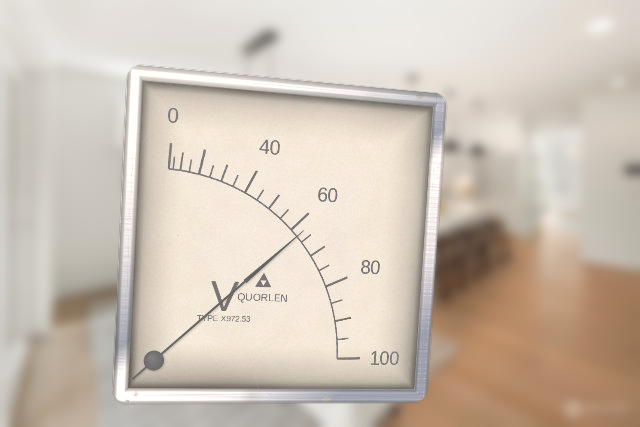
62.5 V
